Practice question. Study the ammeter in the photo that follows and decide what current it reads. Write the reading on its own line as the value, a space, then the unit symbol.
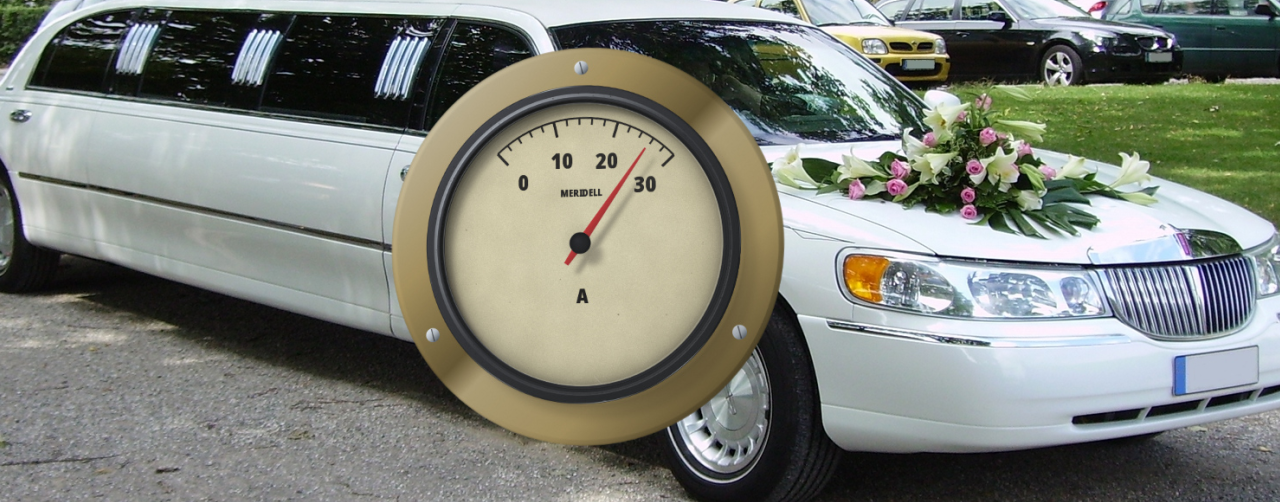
26 A
